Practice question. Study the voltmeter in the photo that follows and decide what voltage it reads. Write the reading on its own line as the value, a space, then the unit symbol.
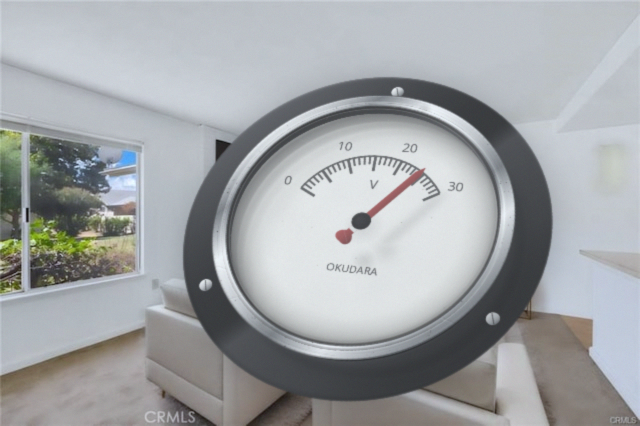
25 V
